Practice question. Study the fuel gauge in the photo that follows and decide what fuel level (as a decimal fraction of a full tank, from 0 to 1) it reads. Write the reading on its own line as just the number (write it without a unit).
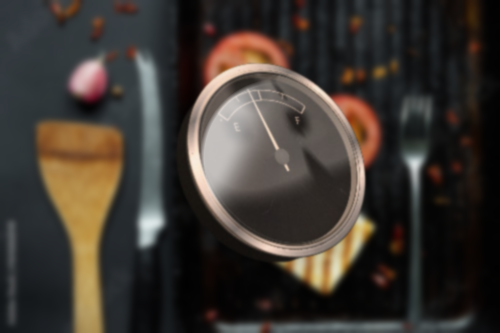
0.375
